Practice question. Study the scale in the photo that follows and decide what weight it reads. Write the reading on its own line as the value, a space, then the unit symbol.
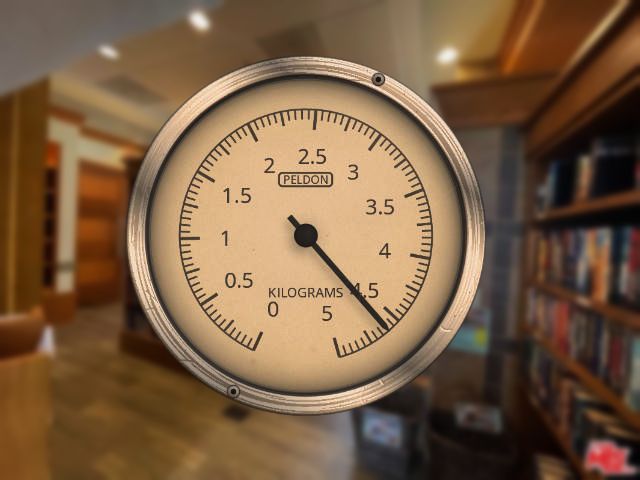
4.6 kg
